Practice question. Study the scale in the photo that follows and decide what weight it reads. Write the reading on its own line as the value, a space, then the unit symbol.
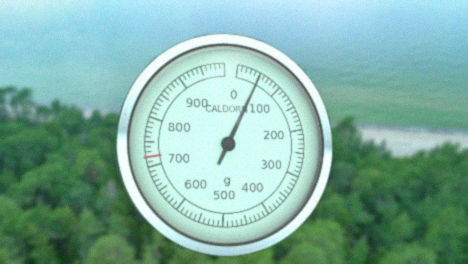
50 g
